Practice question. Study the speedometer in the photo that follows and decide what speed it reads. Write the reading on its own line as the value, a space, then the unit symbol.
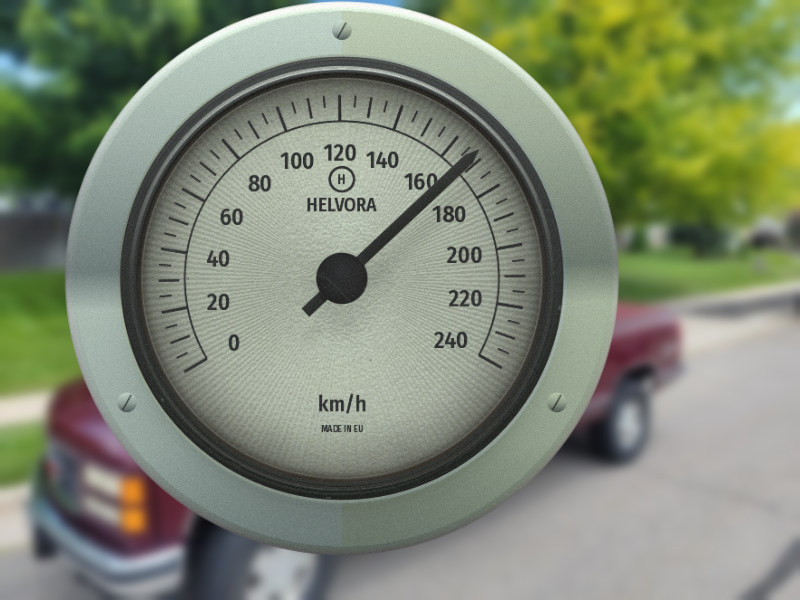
167.5 km/h
